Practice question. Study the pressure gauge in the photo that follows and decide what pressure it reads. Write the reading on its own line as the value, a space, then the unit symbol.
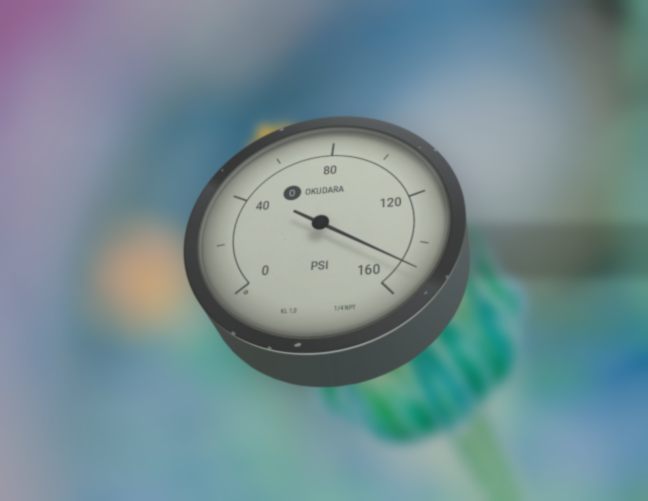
150 psi
